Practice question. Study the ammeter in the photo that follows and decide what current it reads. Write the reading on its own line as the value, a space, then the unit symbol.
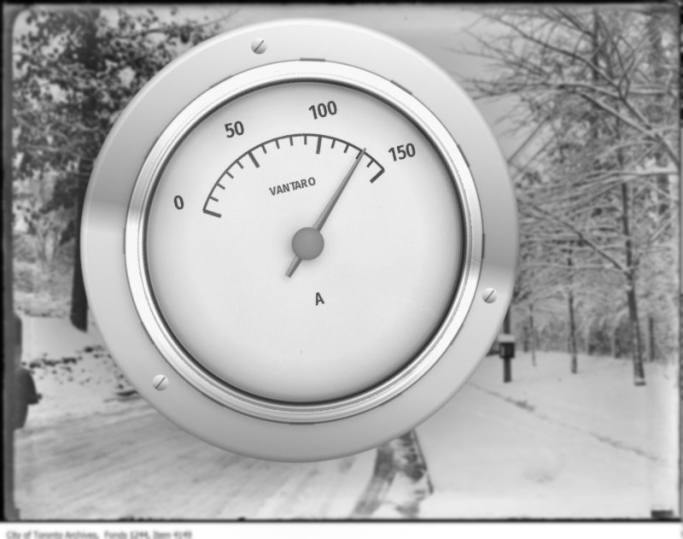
130 A
